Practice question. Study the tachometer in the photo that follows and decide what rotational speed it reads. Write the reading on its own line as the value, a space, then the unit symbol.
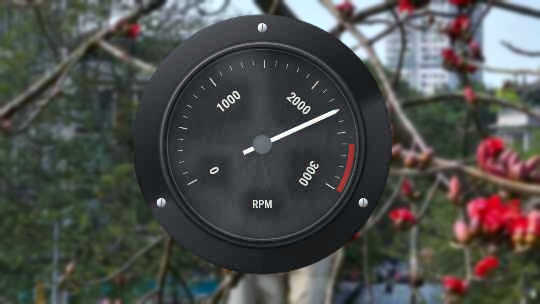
2300 rpm
